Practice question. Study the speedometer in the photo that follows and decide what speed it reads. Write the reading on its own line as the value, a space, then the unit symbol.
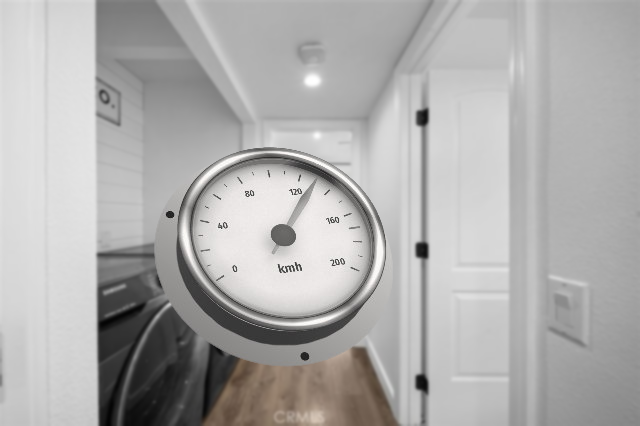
130 km/h
